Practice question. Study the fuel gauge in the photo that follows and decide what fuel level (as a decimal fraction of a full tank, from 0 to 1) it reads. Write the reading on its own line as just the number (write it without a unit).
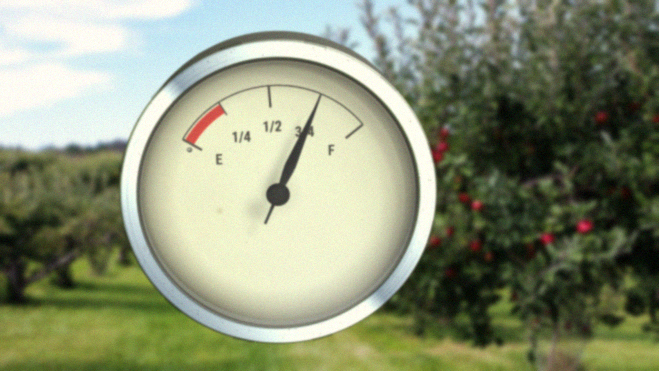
0.75
